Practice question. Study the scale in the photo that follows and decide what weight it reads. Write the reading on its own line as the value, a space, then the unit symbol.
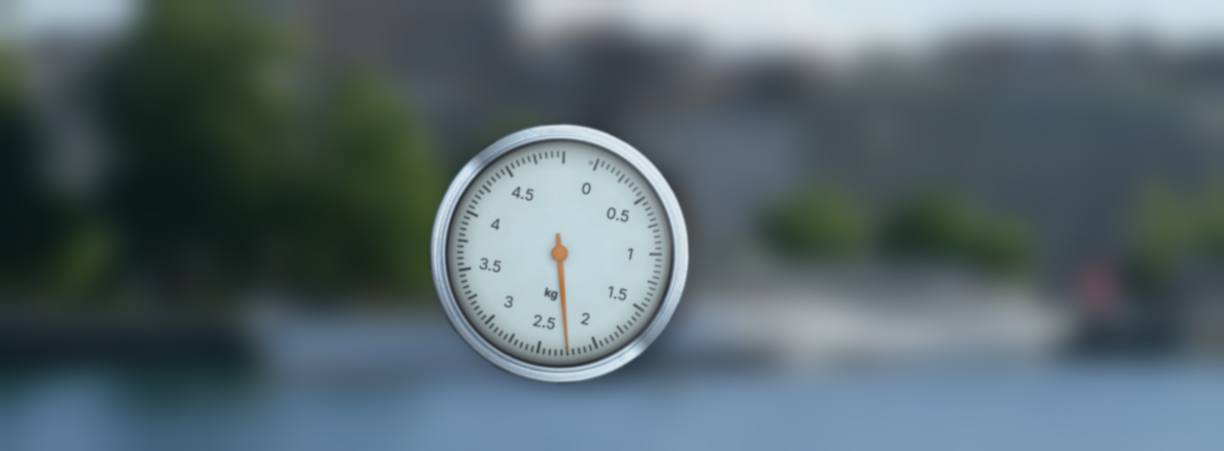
2.25 kg
